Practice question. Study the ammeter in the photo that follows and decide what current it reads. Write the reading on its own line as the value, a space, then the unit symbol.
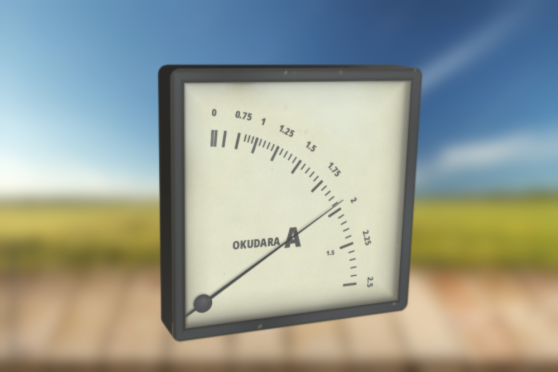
1.95 A
